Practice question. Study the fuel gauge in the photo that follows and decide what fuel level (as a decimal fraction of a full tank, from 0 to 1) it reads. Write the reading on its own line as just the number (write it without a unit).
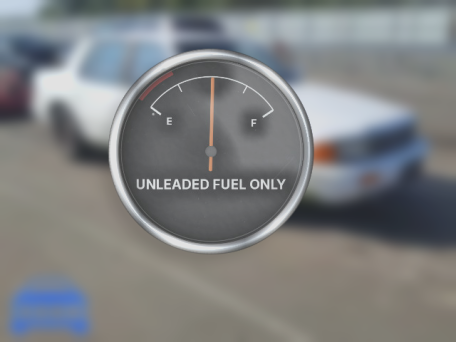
0.5
